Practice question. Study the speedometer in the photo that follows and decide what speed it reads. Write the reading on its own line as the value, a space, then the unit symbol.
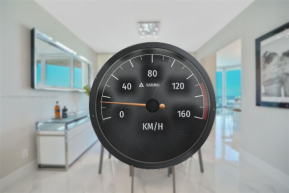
15 km/h
